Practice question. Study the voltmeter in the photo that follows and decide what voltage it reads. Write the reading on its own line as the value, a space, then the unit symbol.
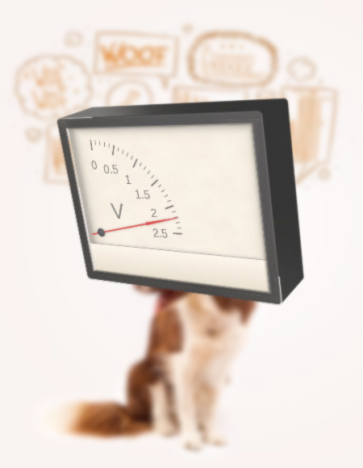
2.2 V
